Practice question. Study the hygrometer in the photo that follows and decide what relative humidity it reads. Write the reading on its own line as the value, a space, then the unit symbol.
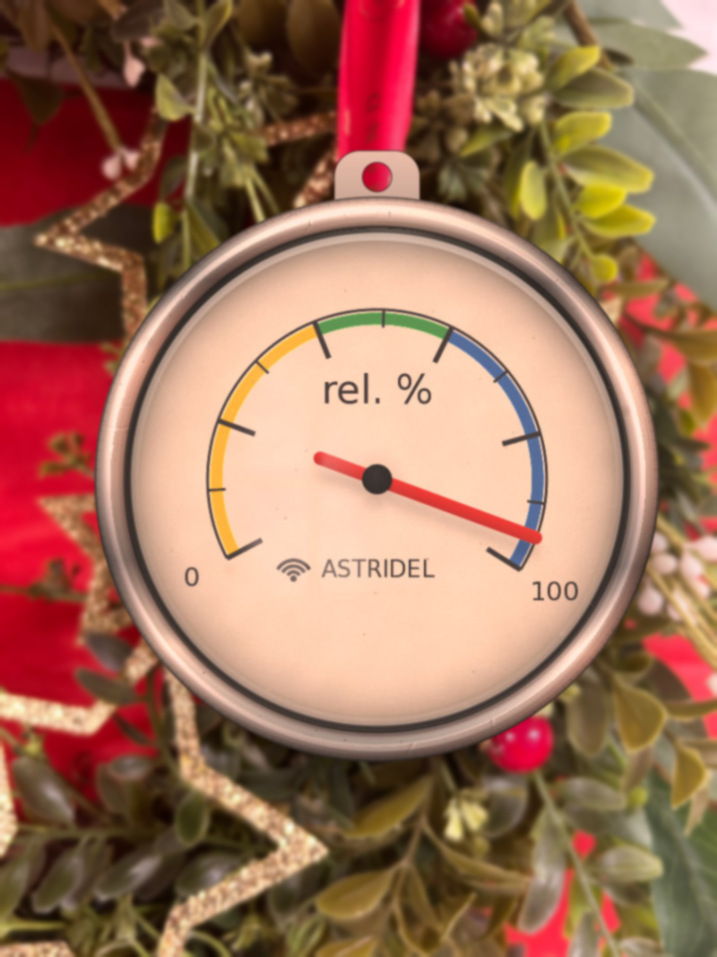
95 %
